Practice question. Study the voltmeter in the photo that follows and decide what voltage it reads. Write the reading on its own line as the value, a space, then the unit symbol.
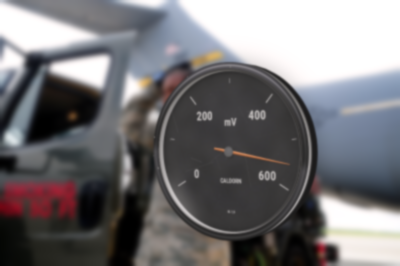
550 mV
